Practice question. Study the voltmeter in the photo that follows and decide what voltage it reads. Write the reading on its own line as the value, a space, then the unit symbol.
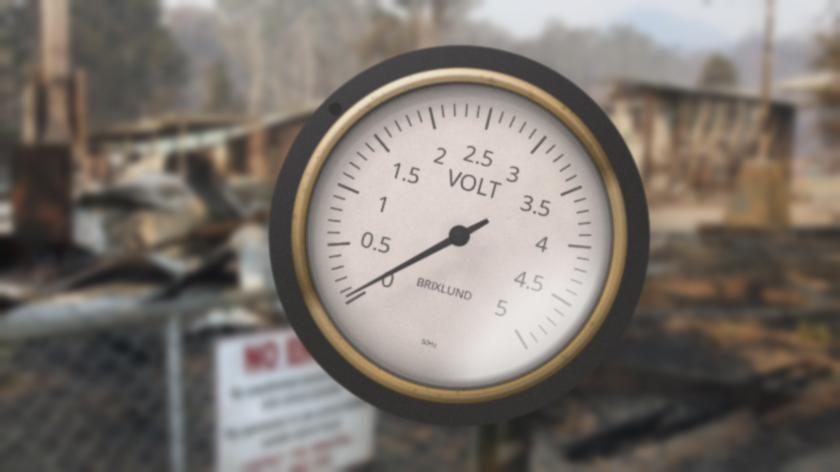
0.05 V
